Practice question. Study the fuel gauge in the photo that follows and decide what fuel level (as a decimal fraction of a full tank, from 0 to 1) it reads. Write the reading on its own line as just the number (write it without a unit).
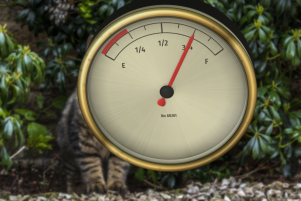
0.75
